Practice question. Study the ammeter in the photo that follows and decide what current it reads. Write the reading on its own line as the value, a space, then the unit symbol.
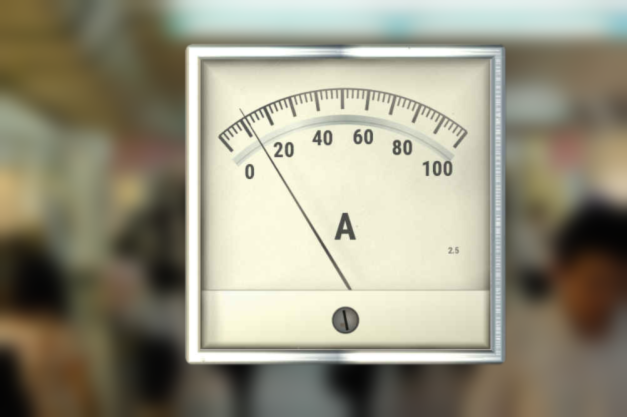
12 A
